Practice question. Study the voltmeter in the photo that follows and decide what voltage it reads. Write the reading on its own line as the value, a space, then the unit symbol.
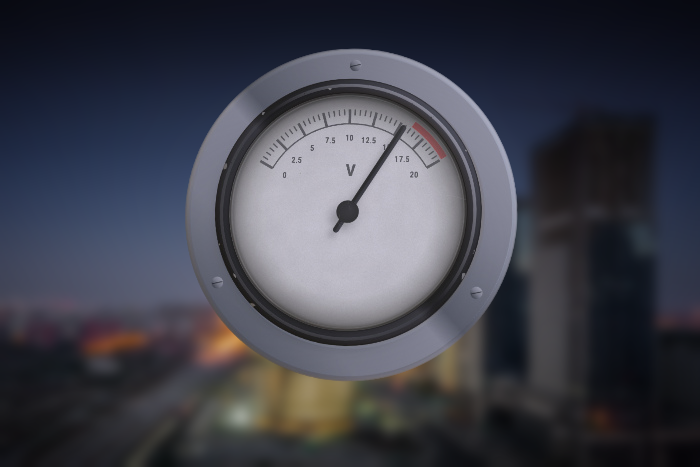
15.5 V
